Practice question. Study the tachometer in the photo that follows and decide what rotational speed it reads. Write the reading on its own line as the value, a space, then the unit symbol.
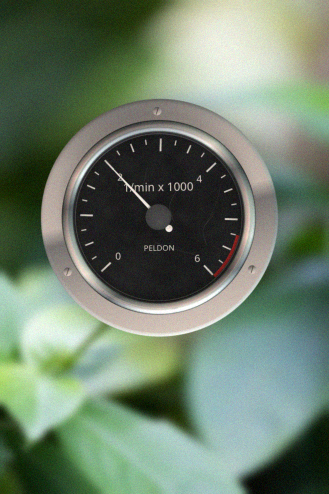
2000 rpm
